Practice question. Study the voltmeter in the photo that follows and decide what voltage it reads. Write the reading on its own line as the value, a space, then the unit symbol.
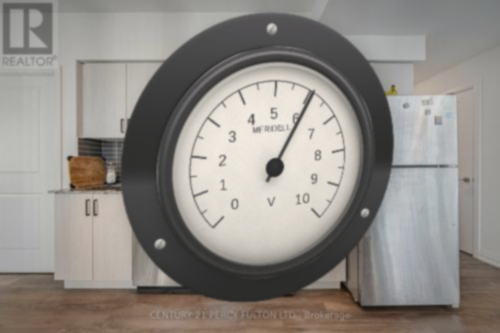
6 V
